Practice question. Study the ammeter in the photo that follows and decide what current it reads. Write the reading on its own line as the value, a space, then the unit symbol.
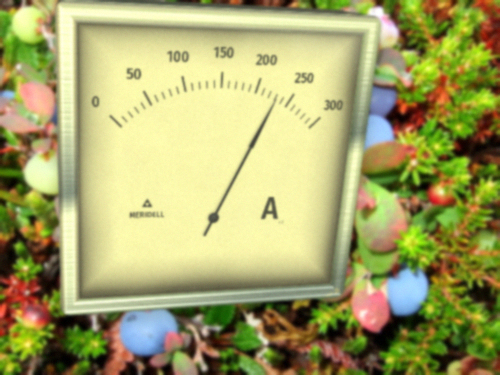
230 A
